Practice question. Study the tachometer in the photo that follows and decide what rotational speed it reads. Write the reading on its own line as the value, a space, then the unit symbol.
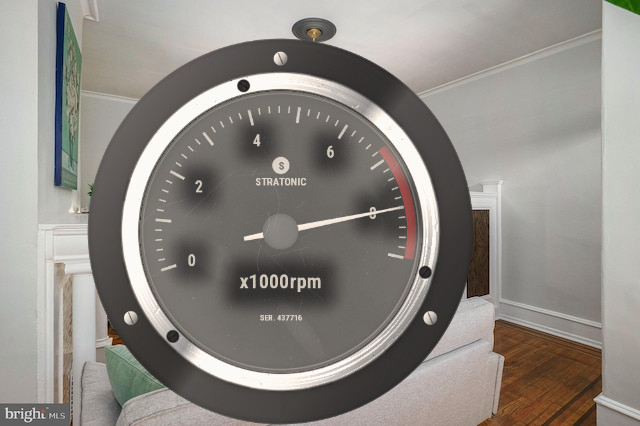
8000 rpm
